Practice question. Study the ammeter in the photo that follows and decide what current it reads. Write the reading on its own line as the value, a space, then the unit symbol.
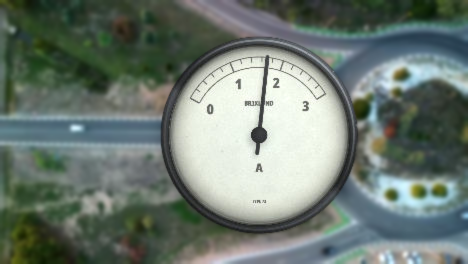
1.7 A
